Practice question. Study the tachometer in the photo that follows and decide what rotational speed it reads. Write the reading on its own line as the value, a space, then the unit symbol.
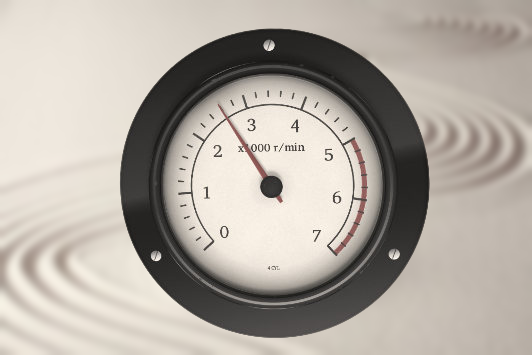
2600 rpm
